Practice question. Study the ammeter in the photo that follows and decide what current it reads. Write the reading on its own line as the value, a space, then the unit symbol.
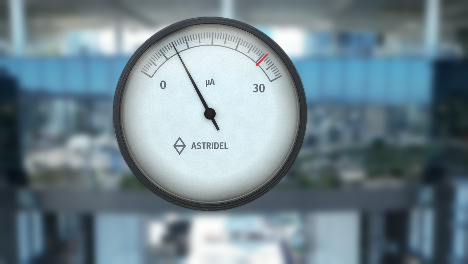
7.5 µA
